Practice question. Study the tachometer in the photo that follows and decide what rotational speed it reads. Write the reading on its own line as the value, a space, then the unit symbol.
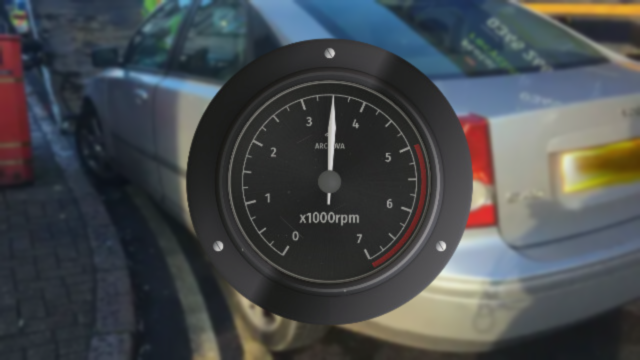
3500 rpm
